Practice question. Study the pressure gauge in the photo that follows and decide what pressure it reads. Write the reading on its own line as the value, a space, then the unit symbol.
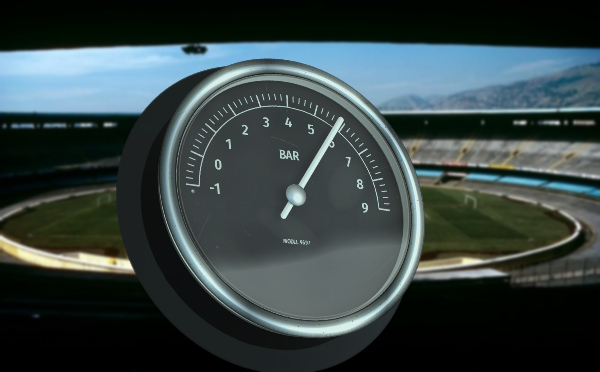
5.8 bar
